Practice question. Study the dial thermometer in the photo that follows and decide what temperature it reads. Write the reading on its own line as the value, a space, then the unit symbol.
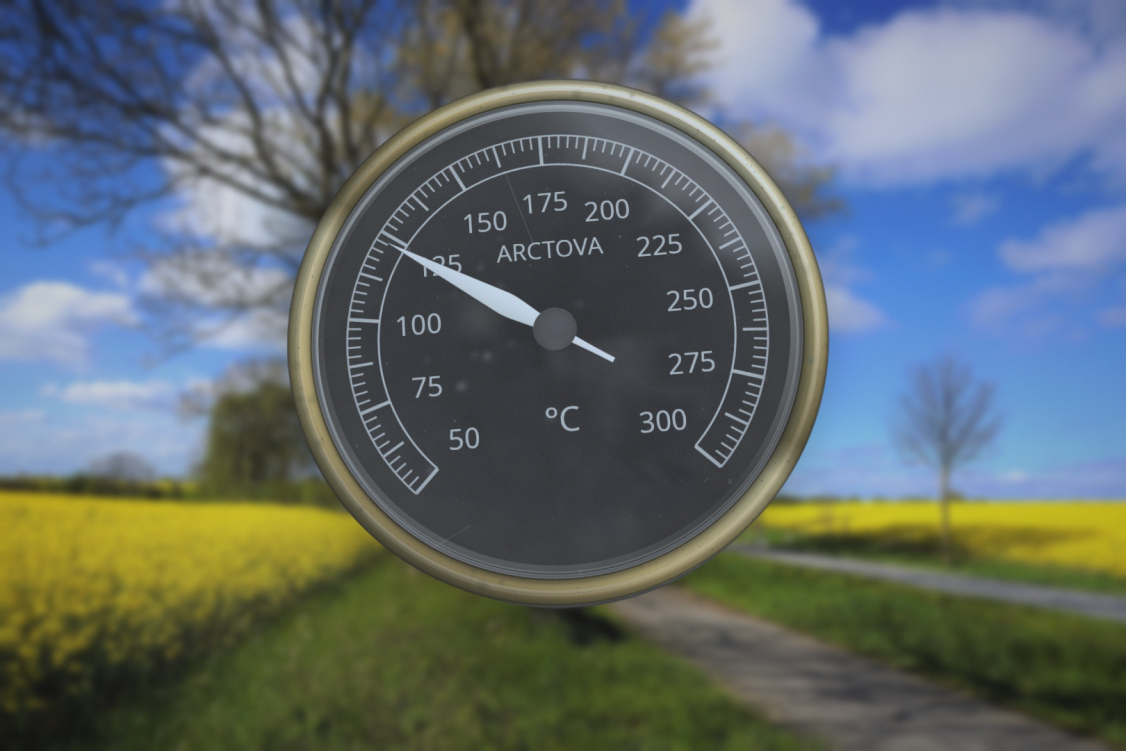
122.5 °C
